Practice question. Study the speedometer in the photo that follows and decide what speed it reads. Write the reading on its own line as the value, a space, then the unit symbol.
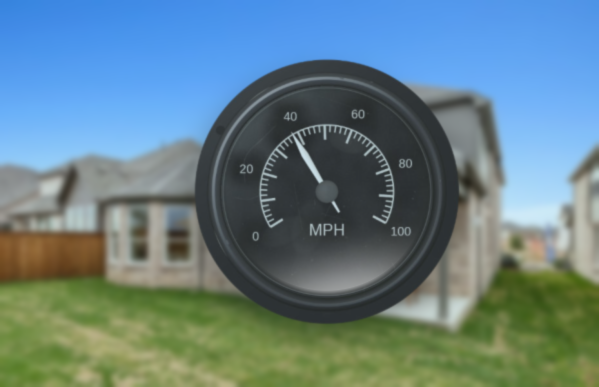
38 mph
